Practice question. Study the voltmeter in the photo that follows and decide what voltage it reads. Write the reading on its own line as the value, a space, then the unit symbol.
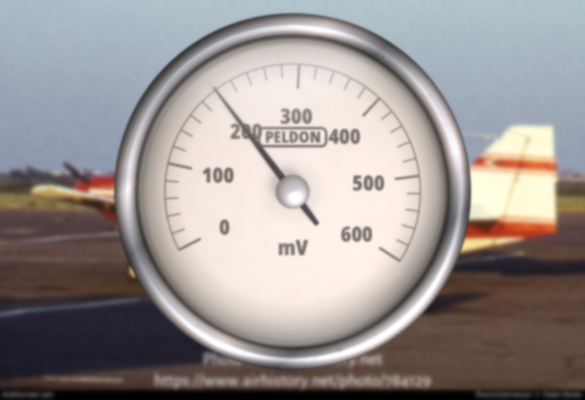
200 mV
